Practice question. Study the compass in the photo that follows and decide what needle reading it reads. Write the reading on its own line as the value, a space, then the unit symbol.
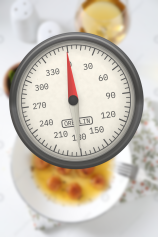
0 °
